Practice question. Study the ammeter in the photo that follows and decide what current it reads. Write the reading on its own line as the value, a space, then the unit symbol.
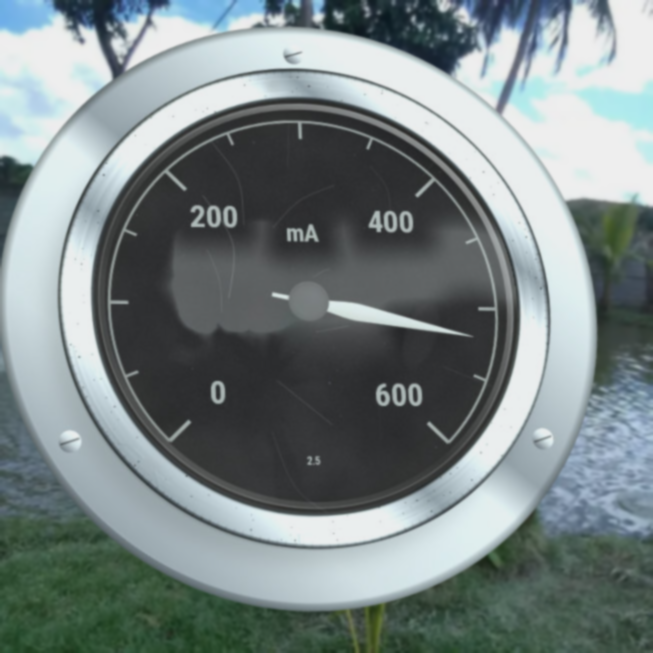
525 mA
